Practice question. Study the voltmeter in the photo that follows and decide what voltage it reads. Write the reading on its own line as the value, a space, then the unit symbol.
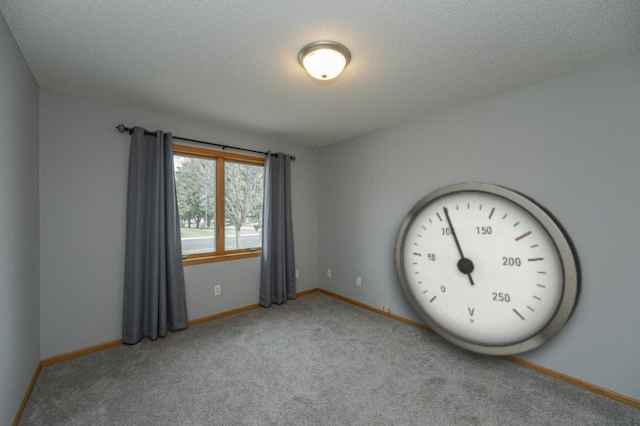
110 V
